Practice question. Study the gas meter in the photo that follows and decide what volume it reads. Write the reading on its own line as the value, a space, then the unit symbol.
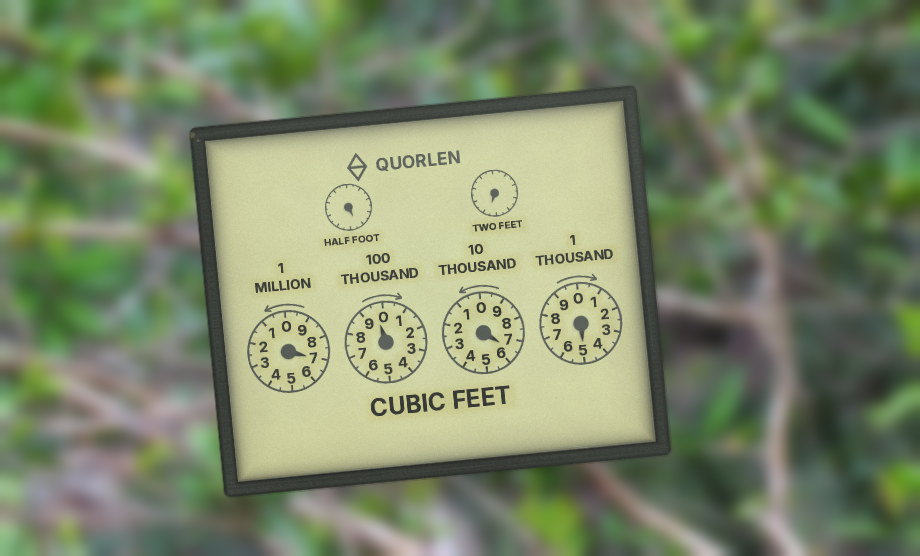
696500 ft³
